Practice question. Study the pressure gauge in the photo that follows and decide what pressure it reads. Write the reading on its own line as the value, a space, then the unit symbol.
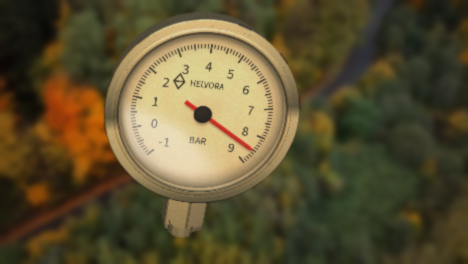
8.5 bar
